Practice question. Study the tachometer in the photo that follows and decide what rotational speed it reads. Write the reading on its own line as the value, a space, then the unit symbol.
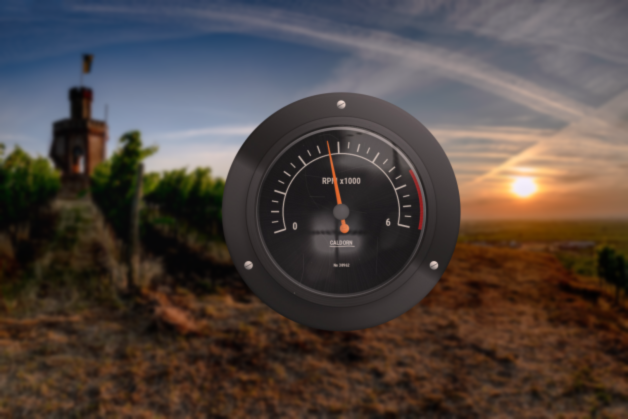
2750 rpm
